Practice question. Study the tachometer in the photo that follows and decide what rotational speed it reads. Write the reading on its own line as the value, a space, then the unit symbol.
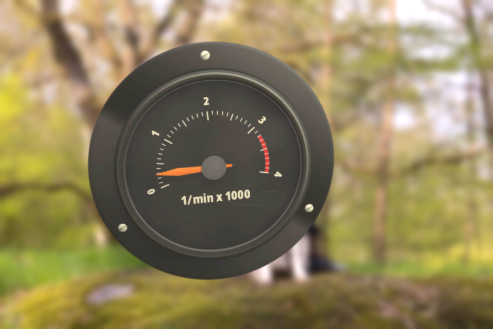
300 rpm
